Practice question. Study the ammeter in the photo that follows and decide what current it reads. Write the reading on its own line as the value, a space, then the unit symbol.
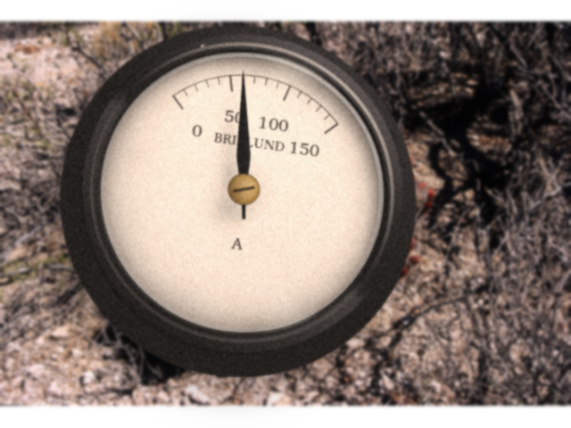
60 A
